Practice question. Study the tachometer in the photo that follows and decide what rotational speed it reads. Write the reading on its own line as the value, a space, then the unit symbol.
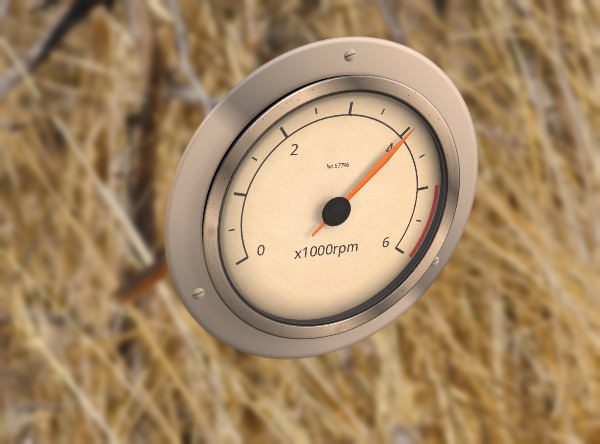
4000 rpm
